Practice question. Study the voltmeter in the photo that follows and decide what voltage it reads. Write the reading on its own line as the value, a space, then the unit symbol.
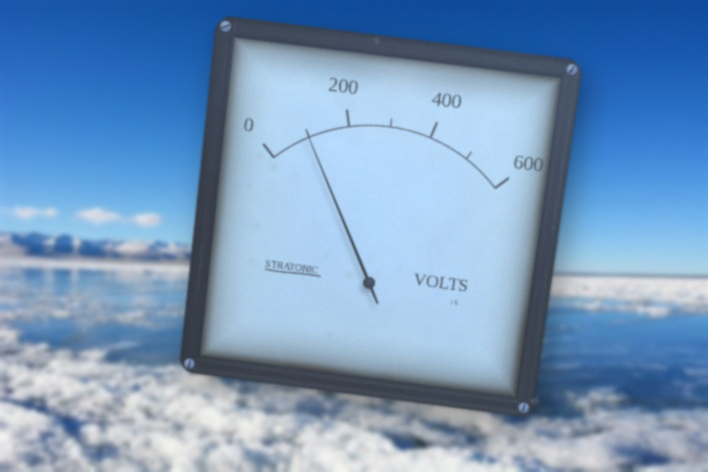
100 V
